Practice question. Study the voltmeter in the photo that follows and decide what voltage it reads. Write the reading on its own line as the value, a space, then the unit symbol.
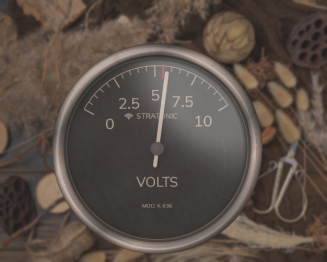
5.75 V
